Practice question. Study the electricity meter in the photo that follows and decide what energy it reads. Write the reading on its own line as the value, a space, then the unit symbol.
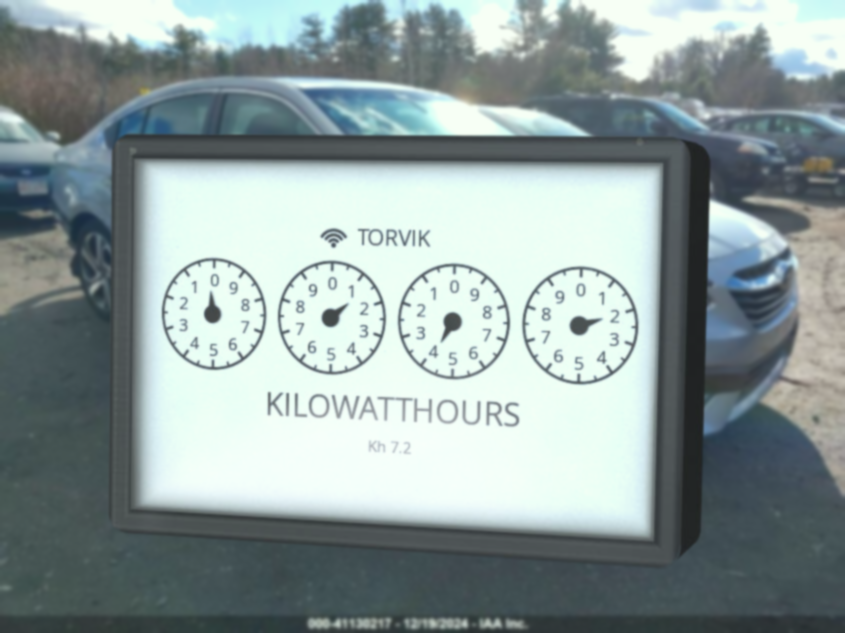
142 kWh
